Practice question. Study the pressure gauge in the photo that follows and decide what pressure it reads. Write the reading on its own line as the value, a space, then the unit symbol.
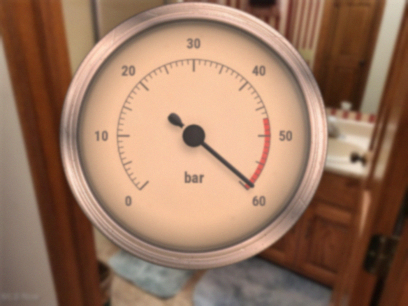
59 bar
